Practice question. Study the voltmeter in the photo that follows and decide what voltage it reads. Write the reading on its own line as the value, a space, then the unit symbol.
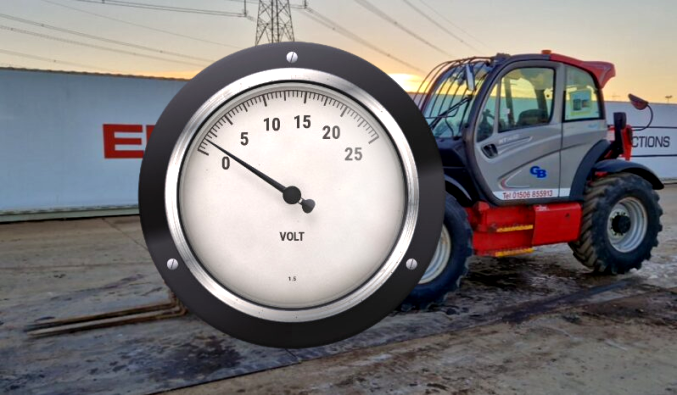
1.5 V
